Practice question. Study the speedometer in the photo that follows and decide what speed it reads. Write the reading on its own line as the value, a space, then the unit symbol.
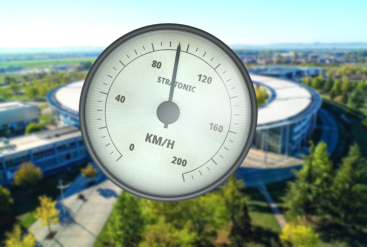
95 km/h
